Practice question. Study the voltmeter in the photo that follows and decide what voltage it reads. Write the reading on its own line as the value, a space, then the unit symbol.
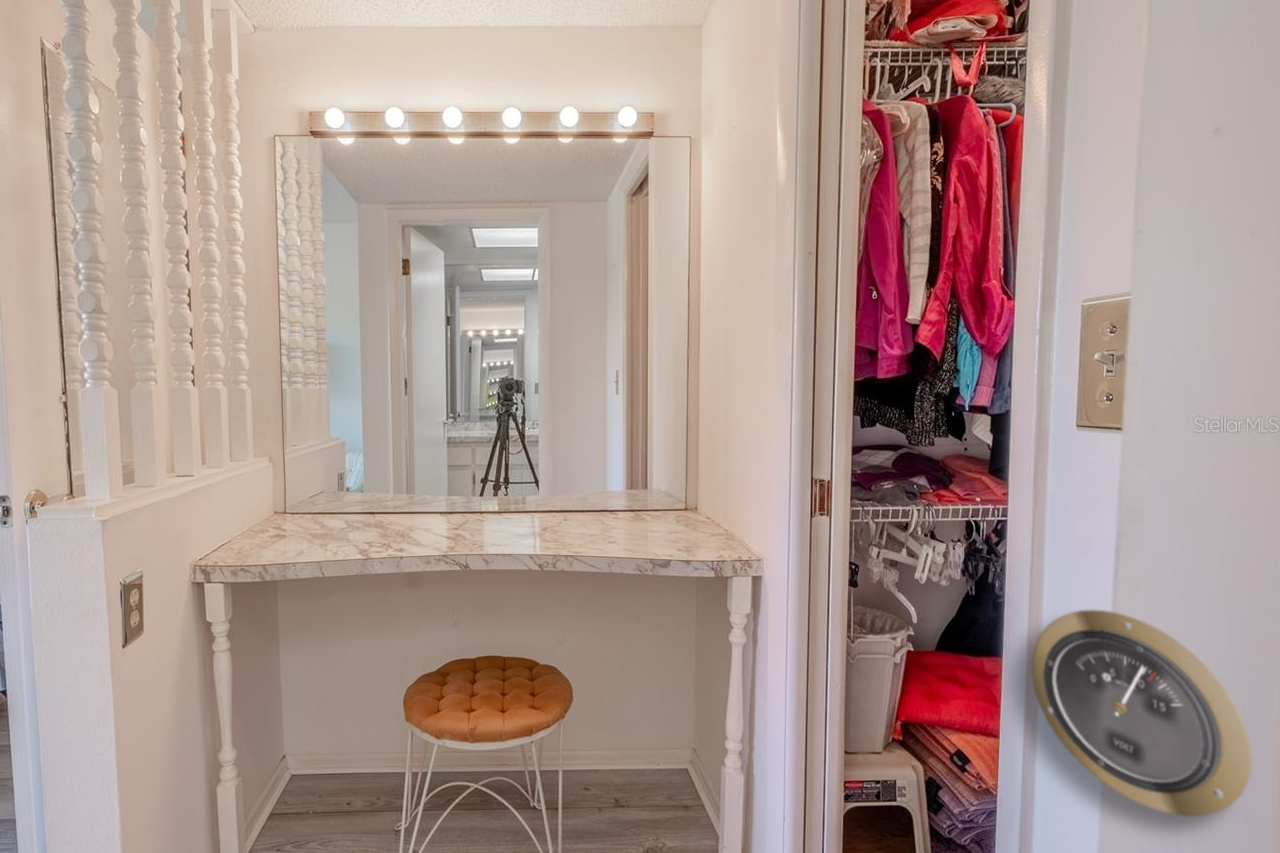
10 V
